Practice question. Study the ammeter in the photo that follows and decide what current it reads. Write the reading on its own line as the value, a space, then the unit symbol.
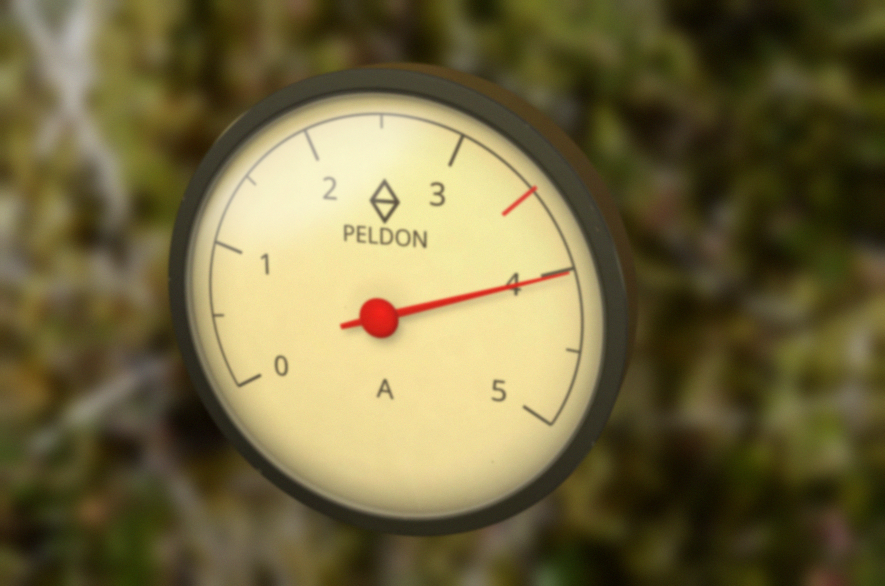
4 A
